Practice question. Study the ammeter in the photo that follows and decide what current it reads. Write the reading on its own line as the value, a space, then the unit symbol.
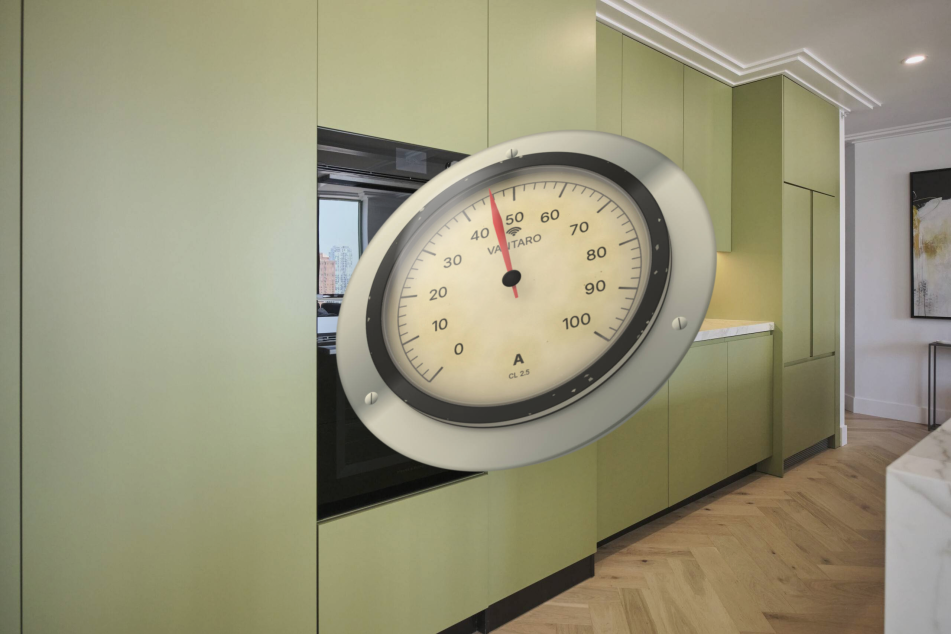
46 A
